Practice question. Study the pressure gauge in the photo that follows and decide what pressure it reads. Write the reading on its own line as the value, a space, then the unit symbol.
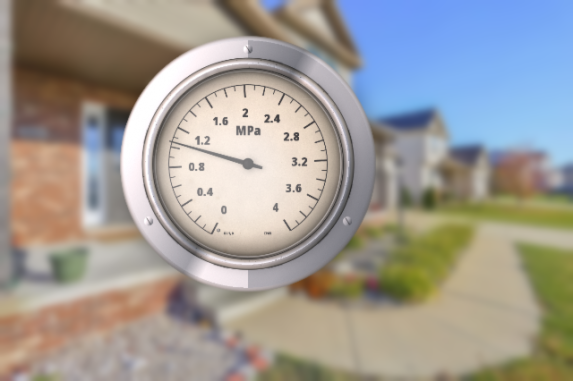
1.05 MPa
